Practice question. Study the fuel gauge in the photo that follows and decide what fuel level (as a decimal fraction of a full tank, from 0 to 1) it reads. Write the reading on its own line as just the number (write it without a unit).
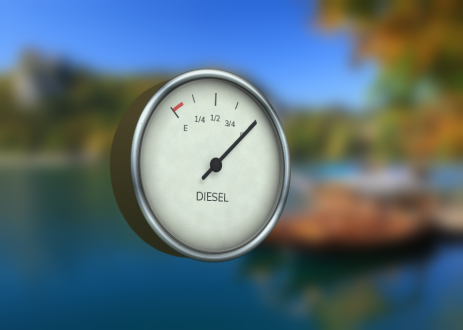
1
